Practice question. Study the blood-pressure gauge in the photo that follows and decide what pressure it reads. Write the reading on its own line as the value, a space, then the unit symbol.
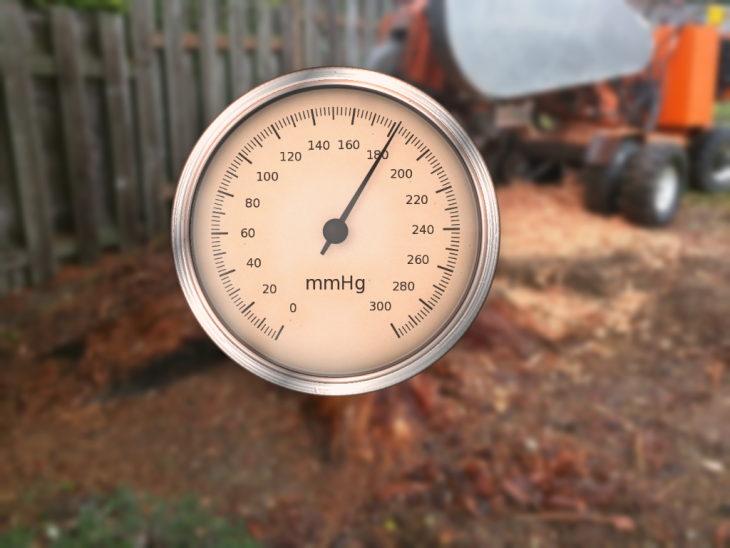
182 mmHg
